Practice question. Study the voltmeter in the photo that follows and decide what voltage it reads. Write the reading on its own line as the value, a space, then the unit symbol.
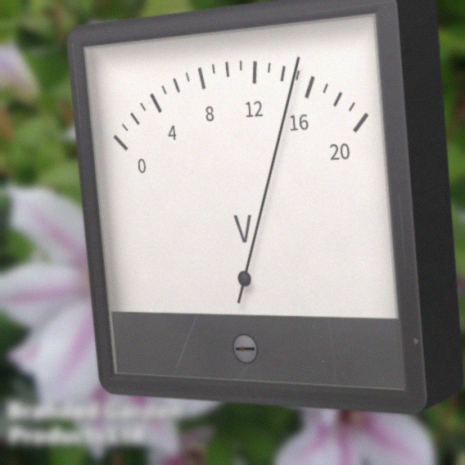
15 V
